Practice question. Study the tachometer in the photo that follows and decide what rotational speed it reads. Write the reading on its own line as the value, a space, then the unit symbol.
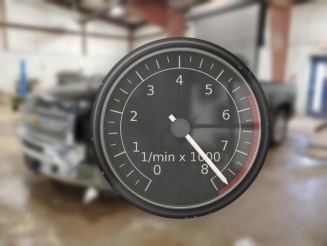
7750 rpm
